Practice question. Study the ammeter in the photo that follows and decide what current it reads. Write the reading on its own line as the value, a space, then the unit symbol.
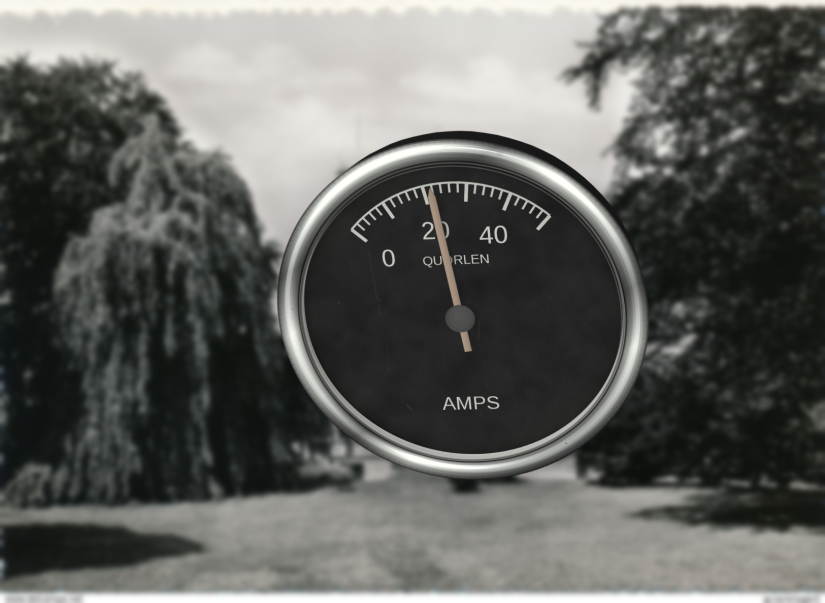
22 A
